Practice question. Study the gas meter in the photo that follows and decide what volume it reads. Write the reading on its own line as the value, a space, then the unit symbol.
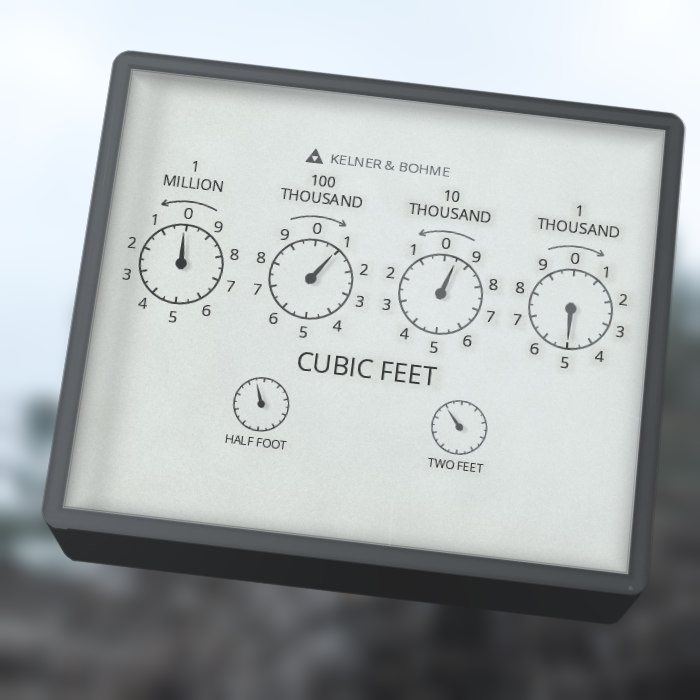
9500 ft³
